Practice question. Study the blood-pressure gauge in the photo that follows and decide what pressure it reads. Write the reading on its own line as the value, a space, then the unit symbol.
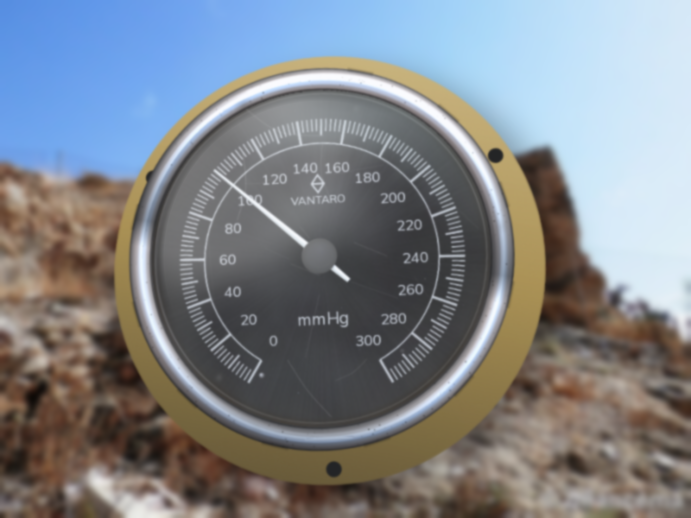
100 mmHg
